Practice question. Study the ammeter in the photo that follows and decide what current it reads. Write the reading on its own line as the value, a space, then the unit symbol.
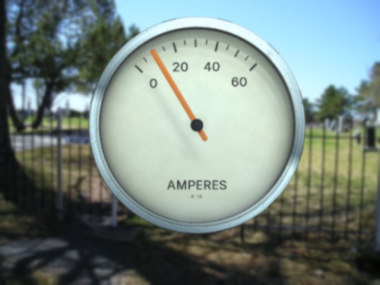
10 A
